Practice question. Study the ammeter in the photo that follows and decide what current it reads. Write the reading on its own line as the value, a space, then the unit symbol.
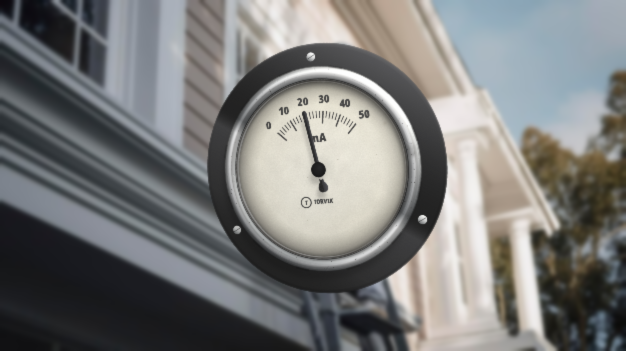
20 mA
